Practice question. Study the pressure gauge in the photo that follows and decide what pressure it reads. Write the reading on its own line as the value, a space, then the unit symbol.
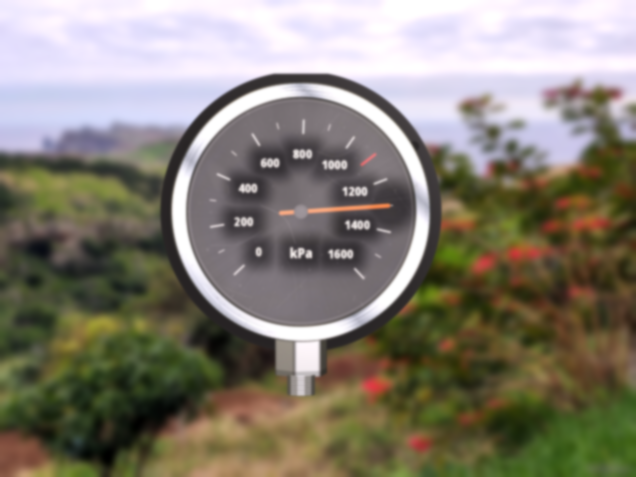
1300 kPa
